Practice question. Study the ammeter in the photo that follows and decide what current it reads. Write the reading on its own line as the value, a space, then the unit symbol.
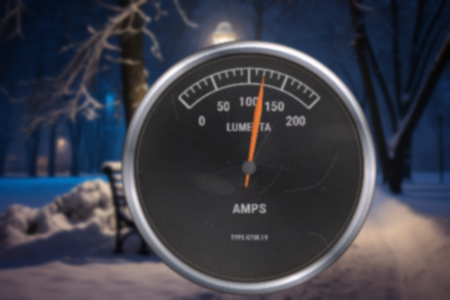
120 A
